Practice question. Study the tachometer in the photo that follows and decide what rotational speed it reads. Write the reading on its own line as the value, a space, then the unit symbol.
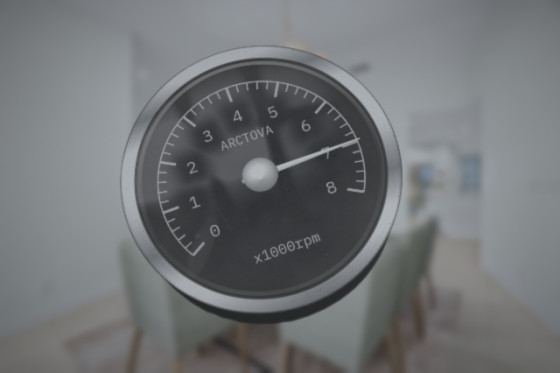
7000 rpm
